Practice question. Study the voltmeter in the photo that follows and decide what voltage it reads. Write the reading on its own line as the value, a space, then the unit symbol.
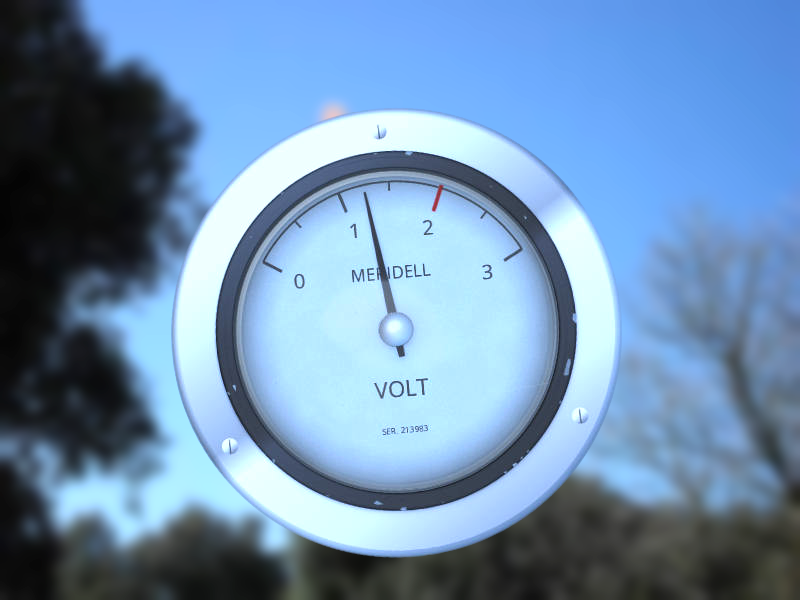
1.25 V
